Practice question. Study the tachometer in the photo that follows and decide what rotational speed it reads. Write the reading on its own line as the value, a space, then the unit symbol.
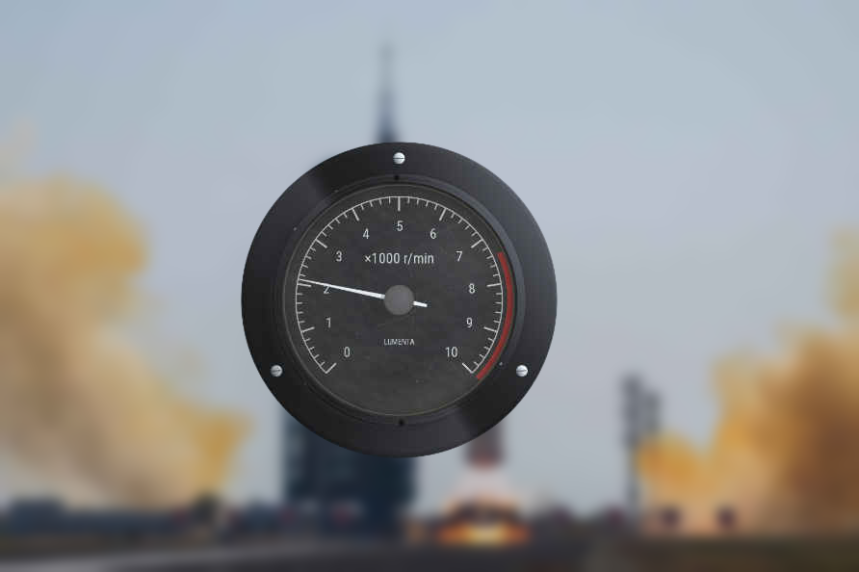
2100 rpm
